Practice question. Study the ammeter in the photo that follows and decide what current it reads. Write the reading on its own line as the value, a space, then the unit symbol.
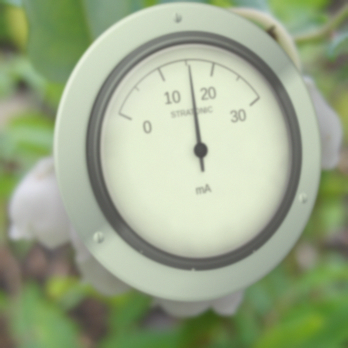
15 mA
